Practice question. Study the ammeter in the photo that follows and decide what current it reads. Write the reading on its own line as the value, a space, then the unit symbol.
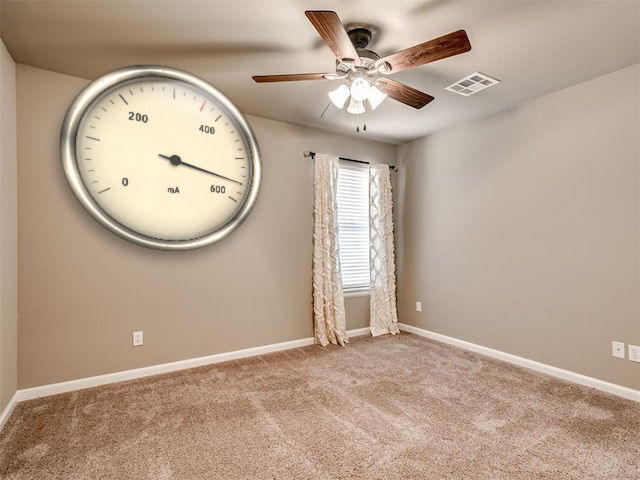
560 mA
